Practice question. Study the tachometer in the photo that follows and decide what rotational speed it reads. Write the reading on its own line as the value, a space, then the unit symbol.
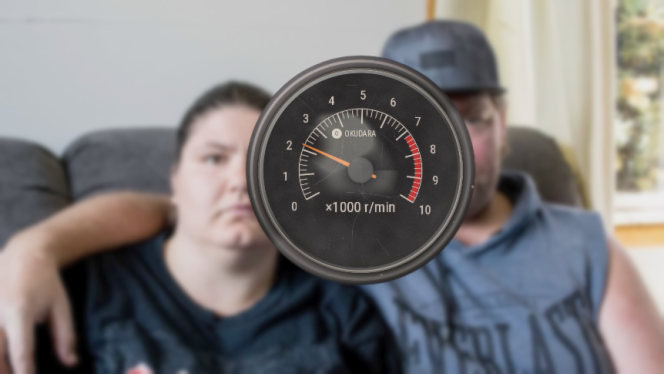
2200 rpm
